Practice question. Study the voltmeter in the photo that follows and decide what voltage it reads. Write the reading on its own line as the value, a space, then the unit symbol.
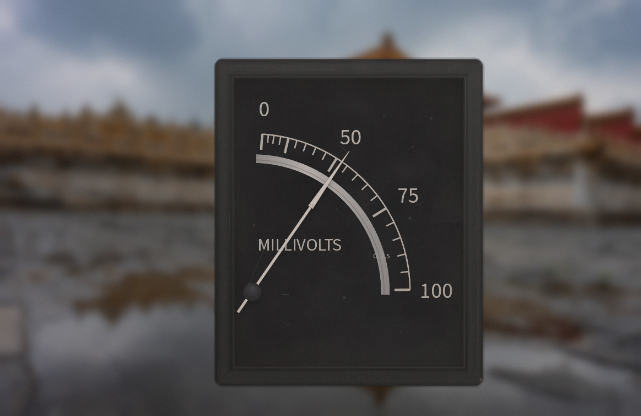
52.5 mV
